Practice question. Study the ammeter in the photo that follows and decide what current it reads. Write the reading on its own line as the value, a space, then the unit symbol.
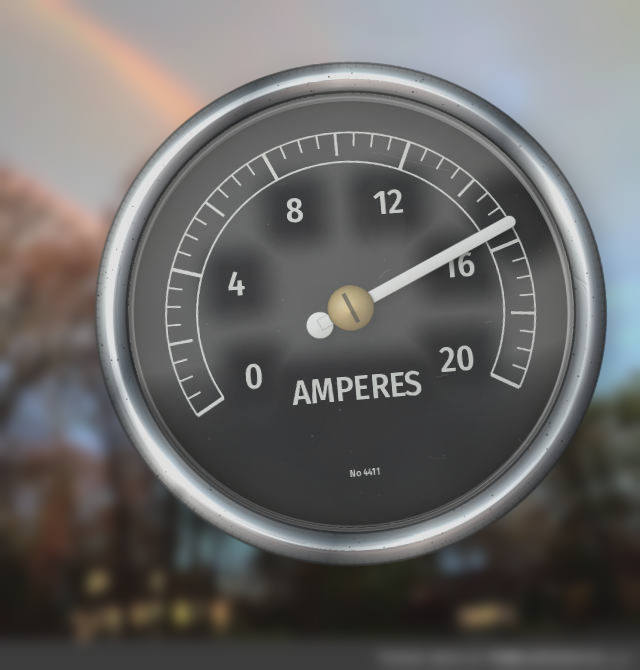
15.5 A
